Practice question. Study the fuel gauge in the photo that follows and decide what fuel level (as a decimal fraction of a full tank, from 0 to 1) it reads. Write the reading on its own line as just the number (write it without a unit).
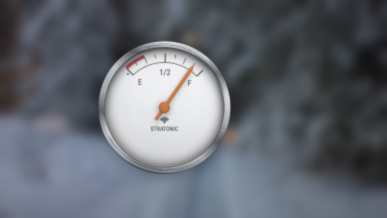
0.875
